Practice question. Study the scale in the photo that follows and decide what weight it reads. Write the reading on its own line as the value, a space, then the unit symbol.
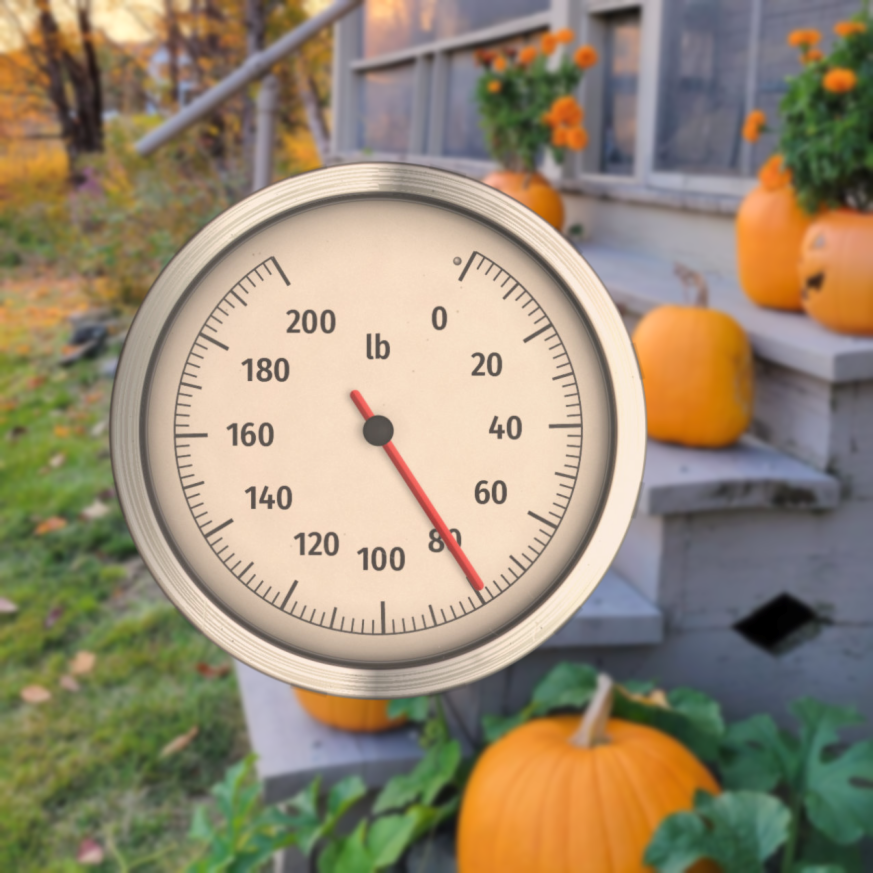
79 lb
